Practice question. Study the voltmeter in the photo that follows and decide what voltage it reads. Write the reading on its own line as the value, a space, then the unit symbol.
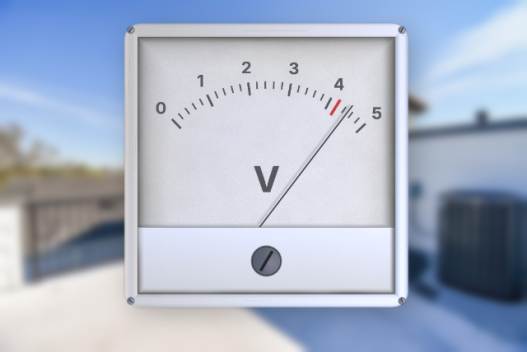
4.5 V
